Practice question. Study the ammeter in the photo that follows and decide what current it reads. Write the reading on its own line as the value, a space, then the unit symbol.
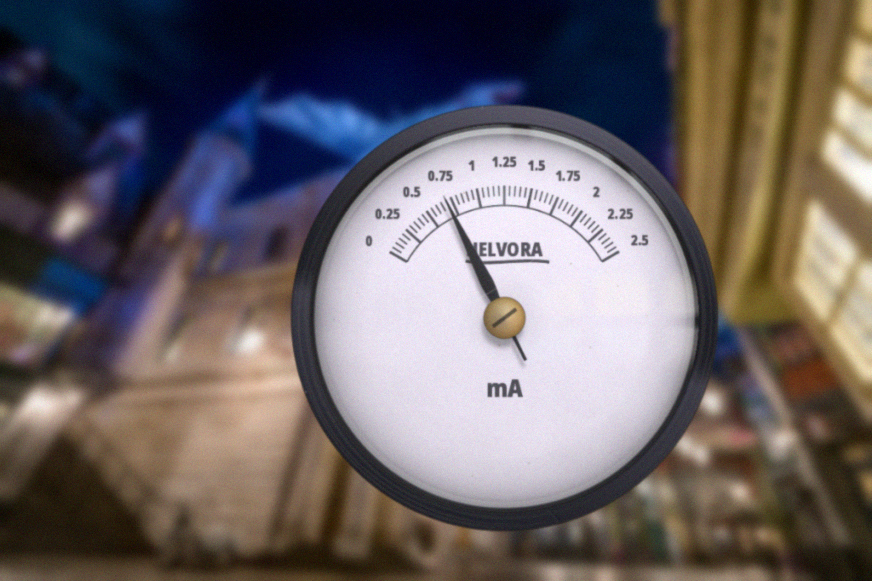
0.7 mA
